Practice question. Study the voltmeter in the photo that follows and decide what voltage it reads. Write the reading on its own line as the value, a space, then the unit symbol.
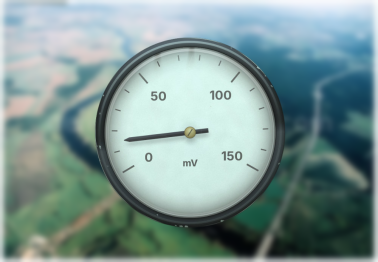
15 mV
